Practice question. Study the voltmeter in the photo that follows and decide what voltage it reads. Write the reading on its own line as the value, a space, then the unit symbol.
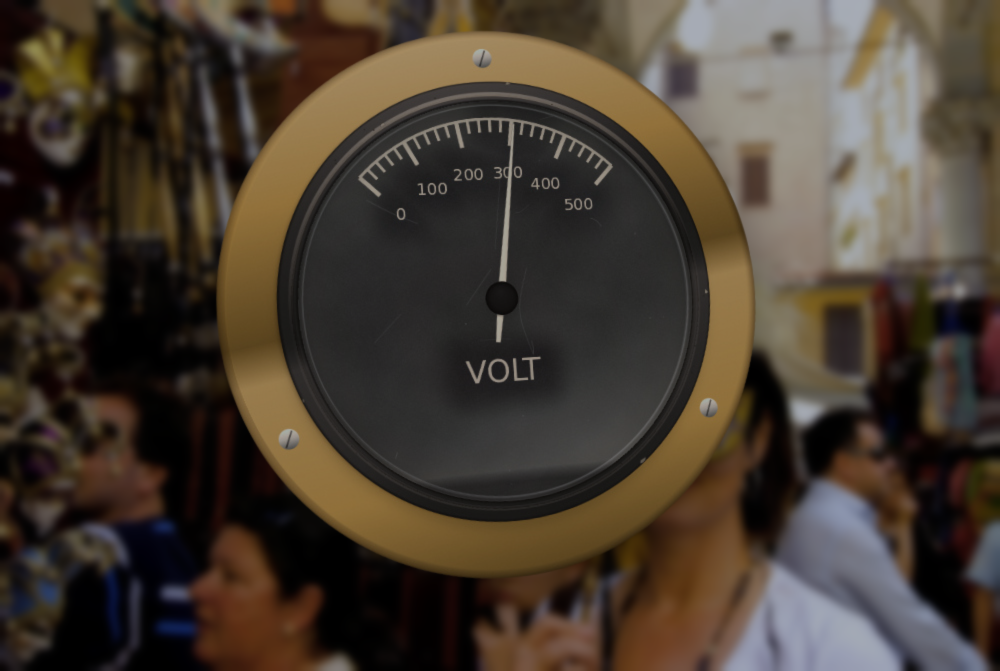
300 V
